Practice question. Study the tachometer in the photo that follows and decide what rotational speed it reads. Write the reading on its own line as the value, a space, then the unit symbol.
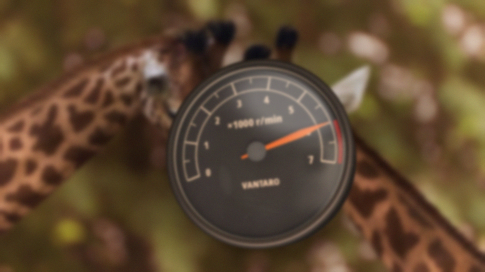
6000 rpm
